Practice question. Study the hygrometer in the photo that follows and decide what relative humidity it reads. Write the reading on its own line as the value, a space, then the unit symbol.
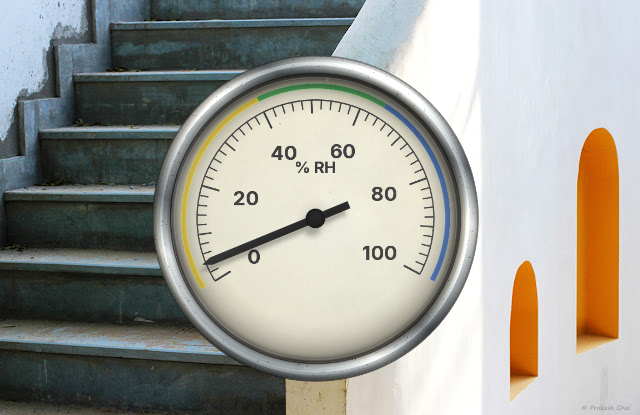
4 %
